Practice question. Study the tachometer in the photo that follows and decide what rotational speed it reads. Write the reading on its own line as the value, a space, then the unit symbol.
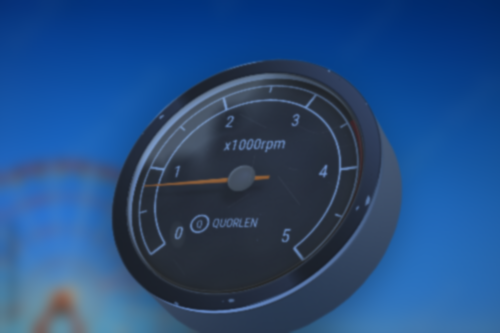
750 rpm
